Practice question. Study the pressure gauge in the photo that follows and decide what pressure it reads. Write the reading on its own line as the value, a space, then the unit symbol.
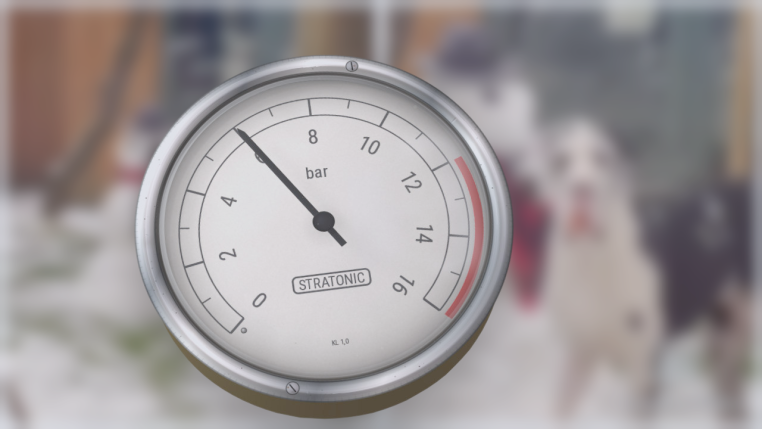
6 bar
